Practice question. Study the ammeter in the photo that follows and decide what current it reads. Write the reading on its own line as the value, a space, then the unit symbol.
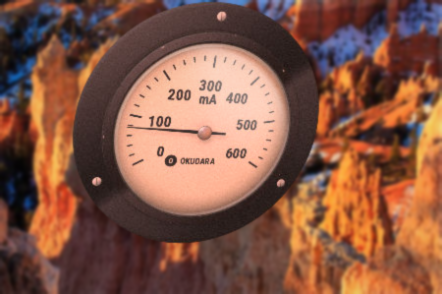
80 mA
